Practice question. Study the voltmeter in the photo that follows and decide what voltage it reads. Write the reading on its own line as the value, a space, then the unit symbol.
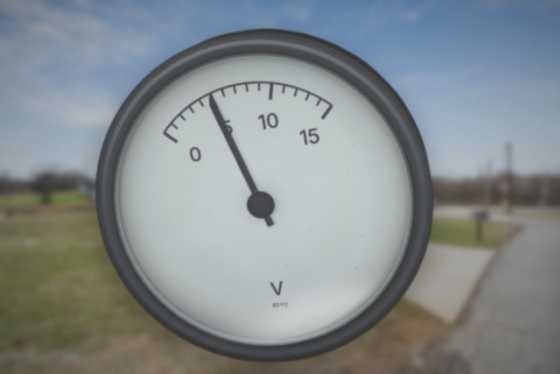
5 V
